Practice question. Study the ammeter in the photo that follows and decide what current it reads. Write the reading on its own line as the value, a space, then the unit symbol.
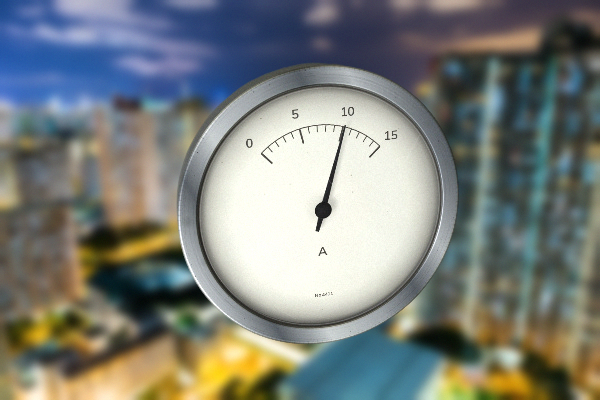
10 A
